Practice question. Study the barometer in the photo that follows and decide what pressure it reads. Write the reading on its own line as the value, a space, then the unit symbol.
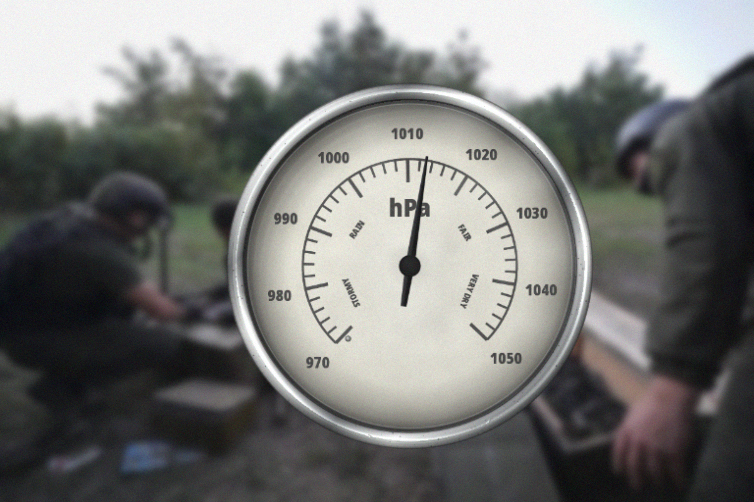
1013 hPa
